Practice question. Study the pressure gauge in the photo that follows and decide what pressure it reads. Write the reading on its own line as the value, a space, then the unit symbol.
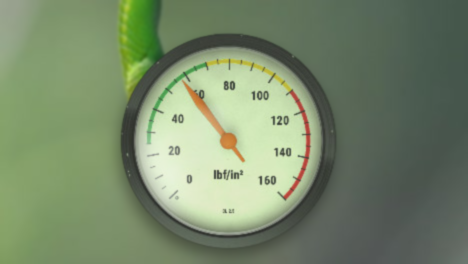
57.5 psi
